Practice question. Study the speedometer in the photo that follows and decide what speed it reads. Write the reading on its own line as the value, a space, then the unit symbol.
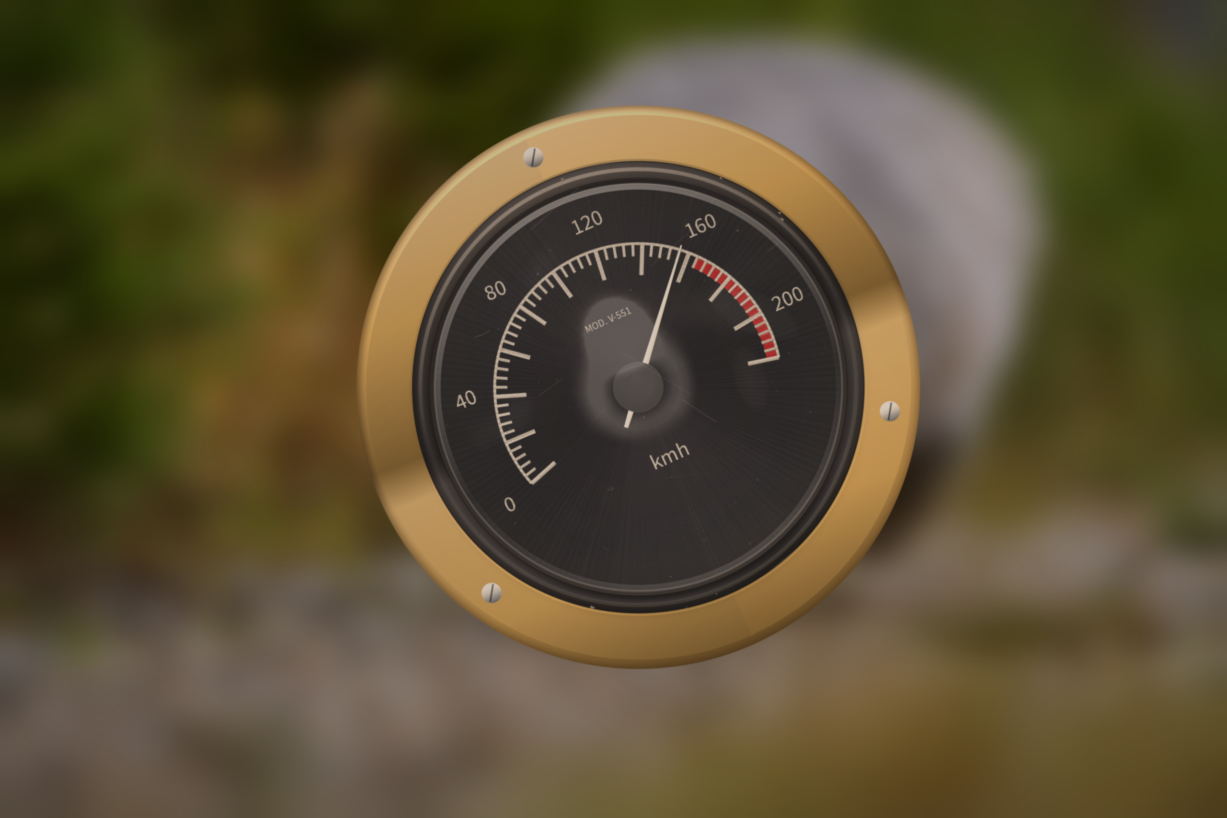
156 km/h
